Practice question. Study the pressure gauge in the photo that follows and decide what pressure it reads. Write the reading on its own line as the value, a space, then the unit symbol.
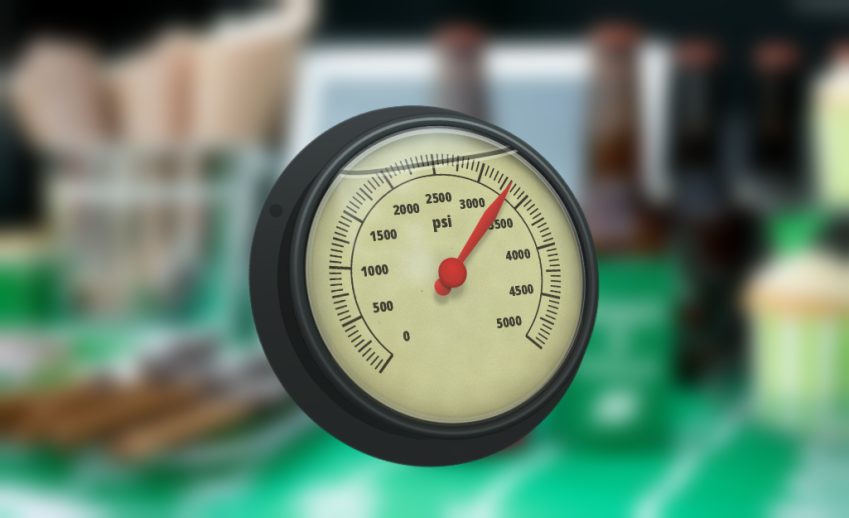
3300 psi
